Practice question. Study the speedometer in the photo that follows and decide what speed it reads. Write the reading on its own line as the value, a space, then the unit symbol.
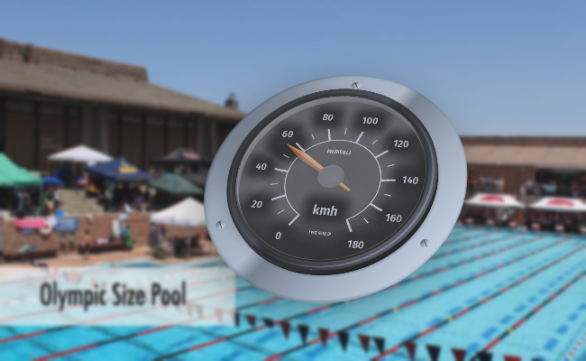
55 km/h
